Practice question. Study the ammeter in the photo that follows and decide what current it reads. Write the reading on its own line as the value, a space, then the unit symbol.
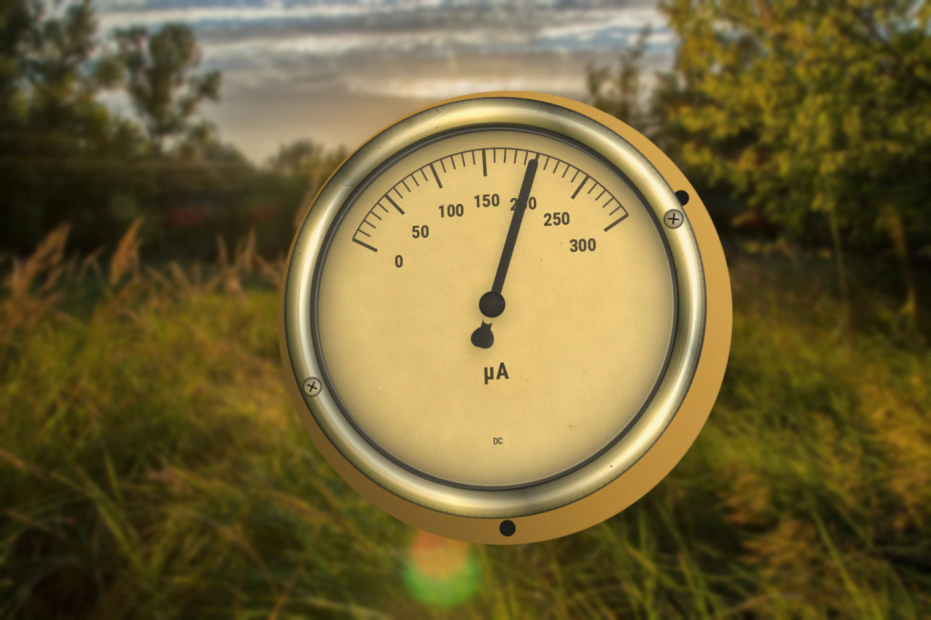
200 µA
